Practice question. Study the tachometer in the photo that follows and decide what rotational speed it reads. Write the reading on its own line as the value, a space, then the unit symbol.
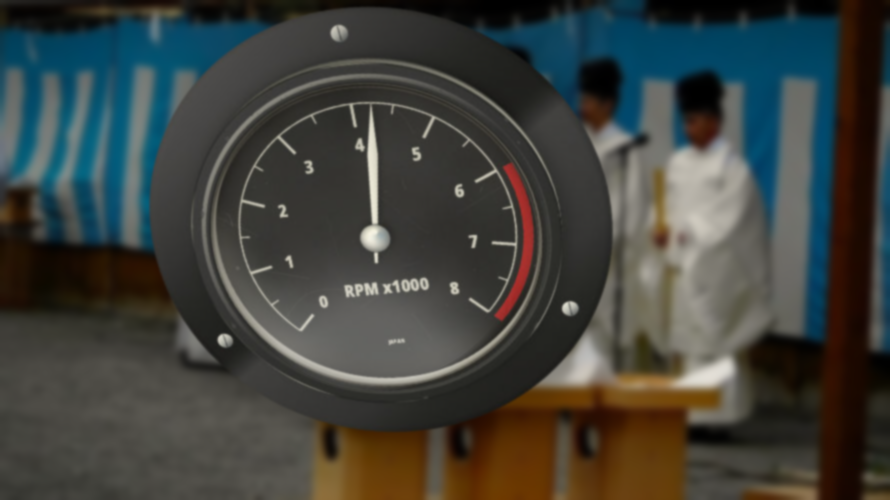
4250 rpm
